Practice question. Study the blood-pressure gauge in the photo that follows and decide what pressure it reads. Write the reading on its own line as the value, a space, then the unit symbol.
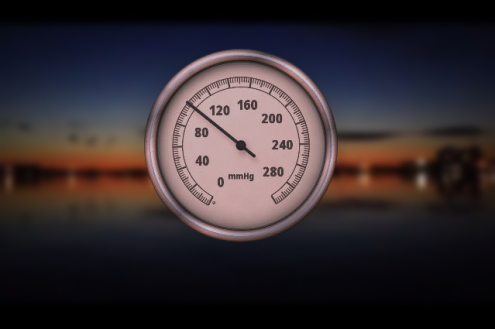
100 mmHg
